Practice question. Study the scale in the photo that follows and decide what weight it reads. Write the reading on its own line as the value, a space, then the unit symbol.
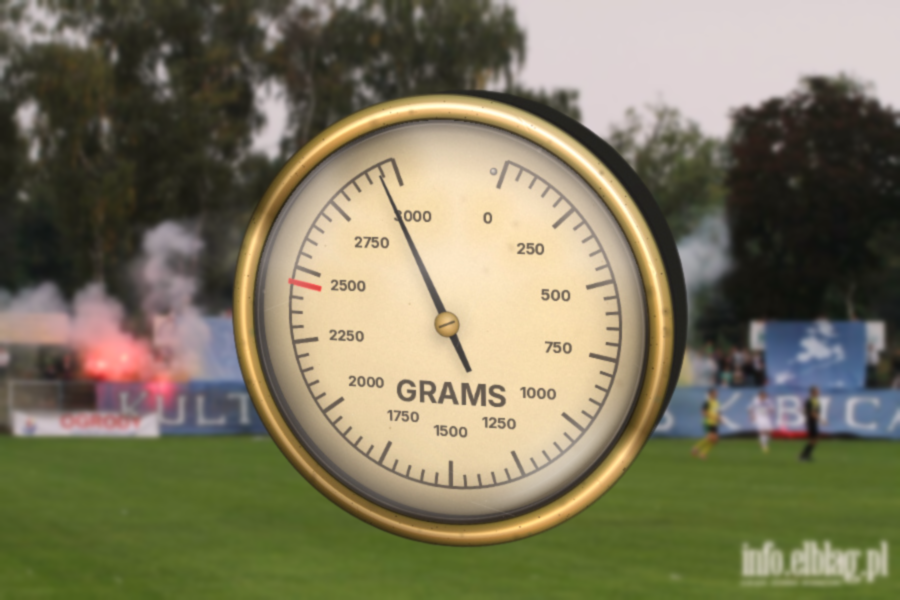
2950 g
